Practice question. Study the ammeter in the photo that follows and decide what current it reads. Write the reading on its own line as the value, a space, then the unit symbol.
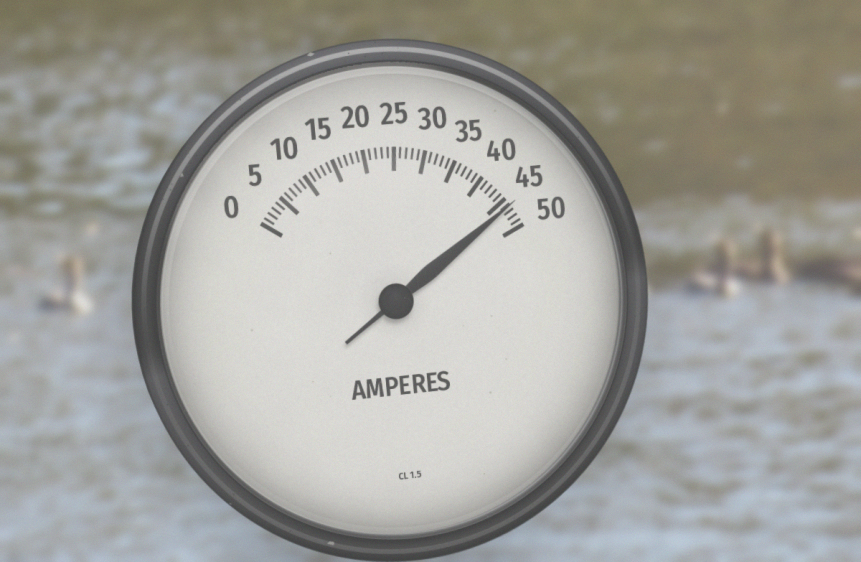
46 A
